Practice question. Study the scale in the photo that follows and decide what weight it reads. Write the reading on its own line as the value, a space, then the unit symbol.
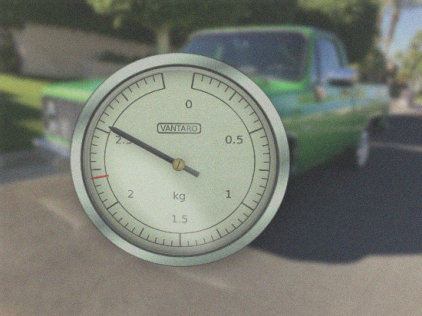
2.55 kg
